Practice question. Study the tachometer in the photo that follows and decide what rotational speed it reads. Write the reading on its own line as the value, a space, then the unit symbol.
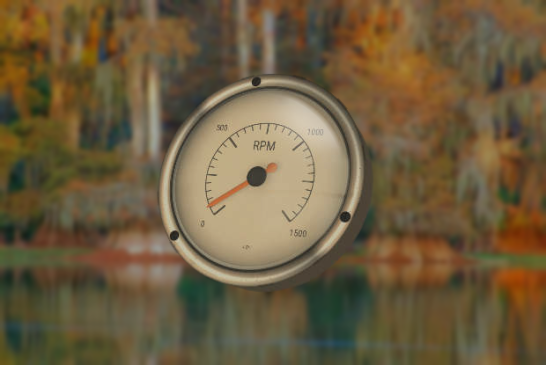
50 rpm
